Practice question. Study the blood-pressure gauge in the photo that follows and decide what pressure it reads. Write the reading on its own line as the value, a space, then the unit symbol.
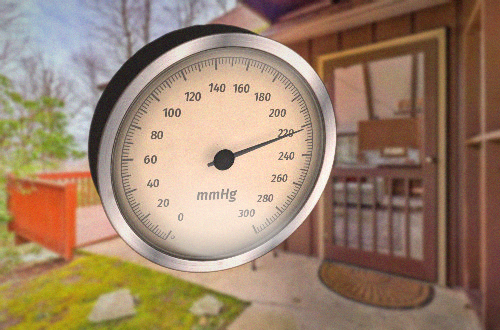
220 mmHg
